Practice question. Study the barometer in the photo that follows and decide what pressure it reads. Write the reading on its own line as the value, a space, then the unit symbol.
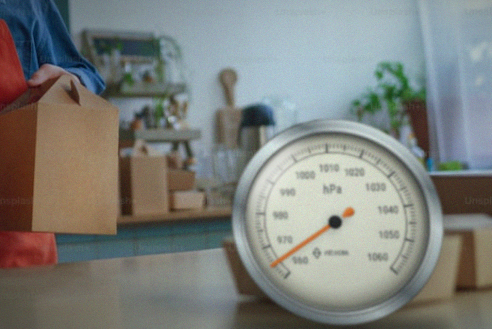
965 hPa
